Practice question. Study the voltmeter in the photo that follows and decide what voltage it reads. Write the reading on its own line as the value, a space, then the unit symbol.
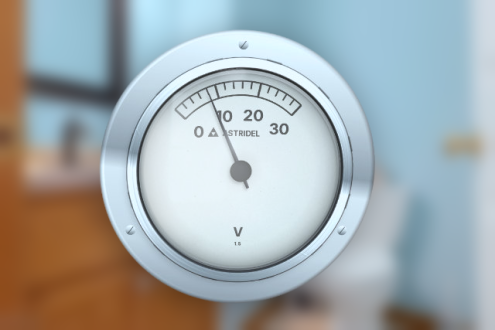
8 V
